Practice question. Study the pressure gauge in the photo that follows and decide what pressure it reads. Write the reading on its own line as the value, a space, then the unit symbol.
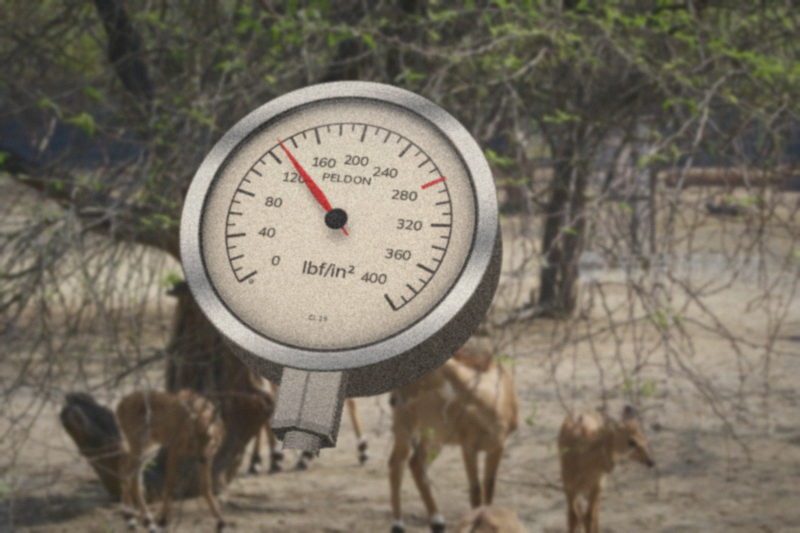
130 psi
